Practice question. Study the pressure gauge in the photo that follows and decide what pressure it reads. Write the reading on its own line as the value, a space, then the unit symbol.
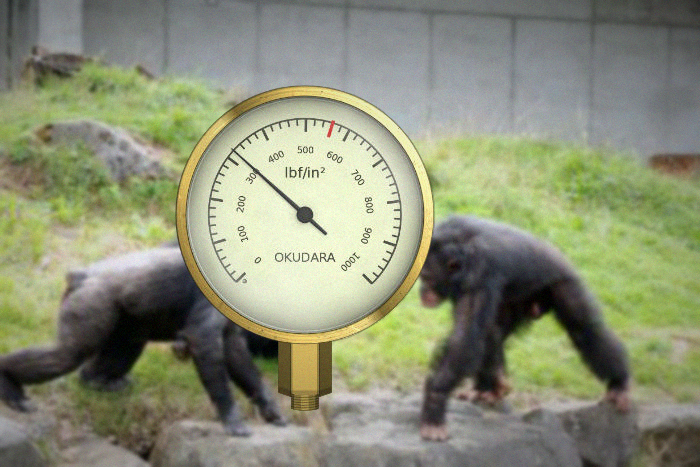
320 psi
